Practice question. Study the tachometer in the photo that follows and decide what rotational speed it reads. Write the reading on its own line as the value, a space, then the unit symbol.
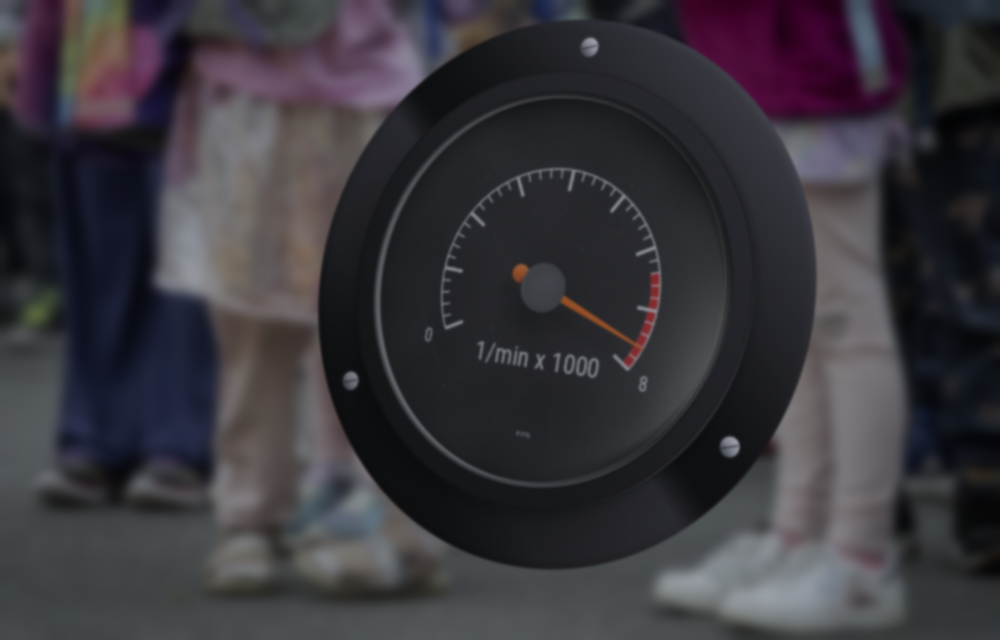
7600 rpm
